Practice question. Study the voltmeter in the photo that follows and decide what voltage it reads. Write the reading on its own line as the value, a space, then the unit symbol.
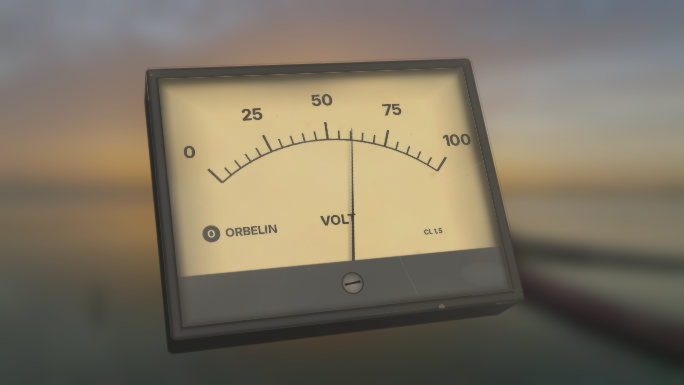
60 V
